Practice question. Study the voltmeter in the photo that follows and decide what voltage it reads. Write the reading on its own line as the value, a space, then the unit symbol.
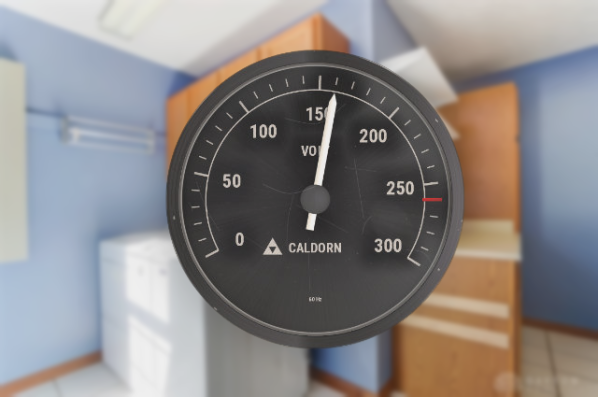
160 V
